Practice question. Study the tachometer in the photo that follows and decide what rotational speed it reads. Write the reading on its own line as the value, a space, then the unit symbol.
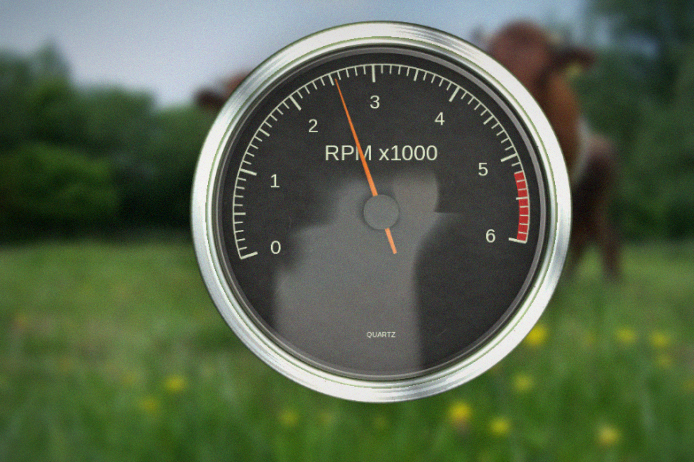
2550 rpm
